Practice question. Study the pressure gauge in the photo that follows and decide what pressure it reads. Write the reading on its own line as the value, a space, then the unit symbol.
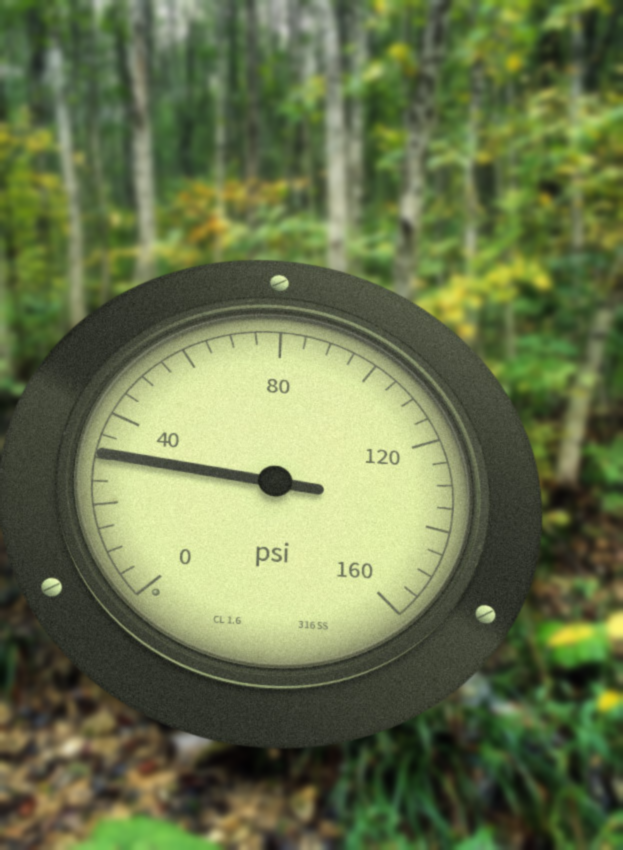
30 psi
